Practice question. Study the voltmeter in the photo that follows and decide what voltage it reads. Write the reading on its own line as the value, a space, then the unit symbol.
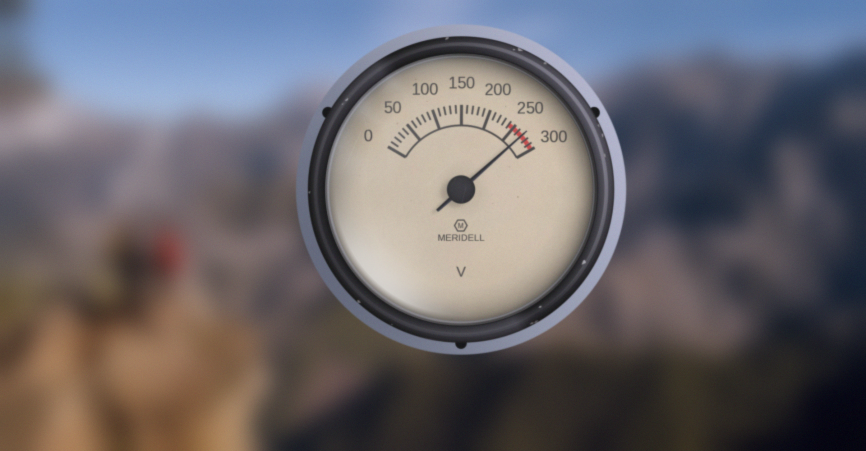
270 V
